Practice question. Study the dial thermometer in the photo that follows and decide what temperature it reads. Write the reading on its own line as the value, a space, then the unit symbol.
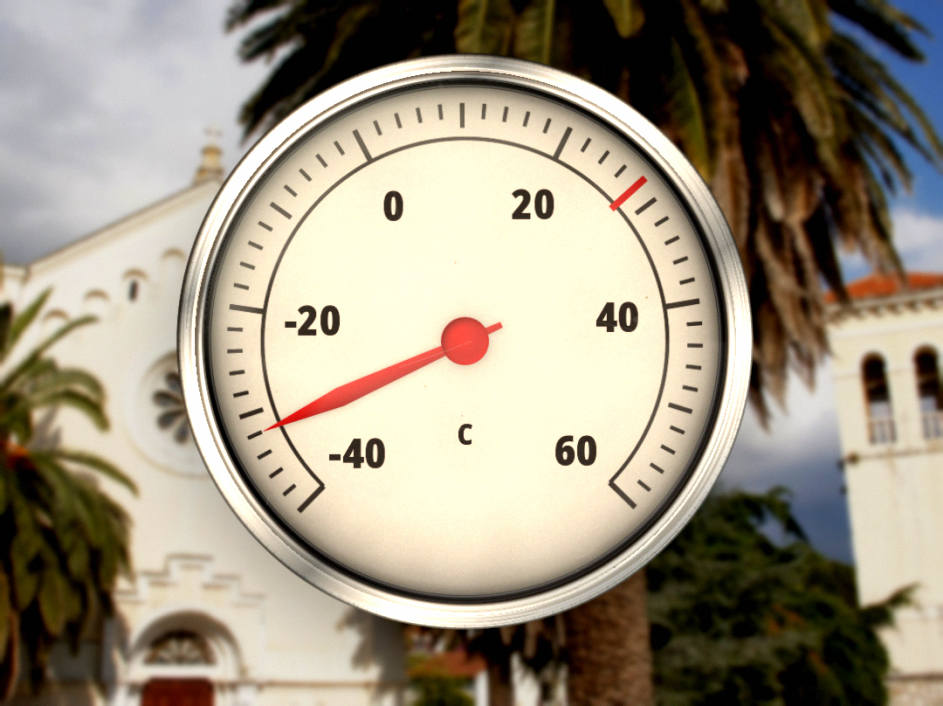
-32 °C
